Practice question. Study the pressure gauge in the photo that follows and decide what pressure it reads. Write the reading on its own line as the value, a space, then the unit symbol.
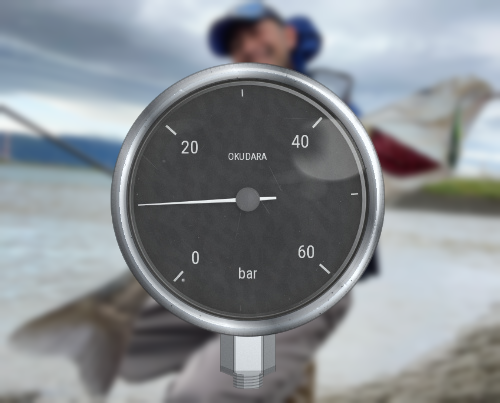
10 bar
